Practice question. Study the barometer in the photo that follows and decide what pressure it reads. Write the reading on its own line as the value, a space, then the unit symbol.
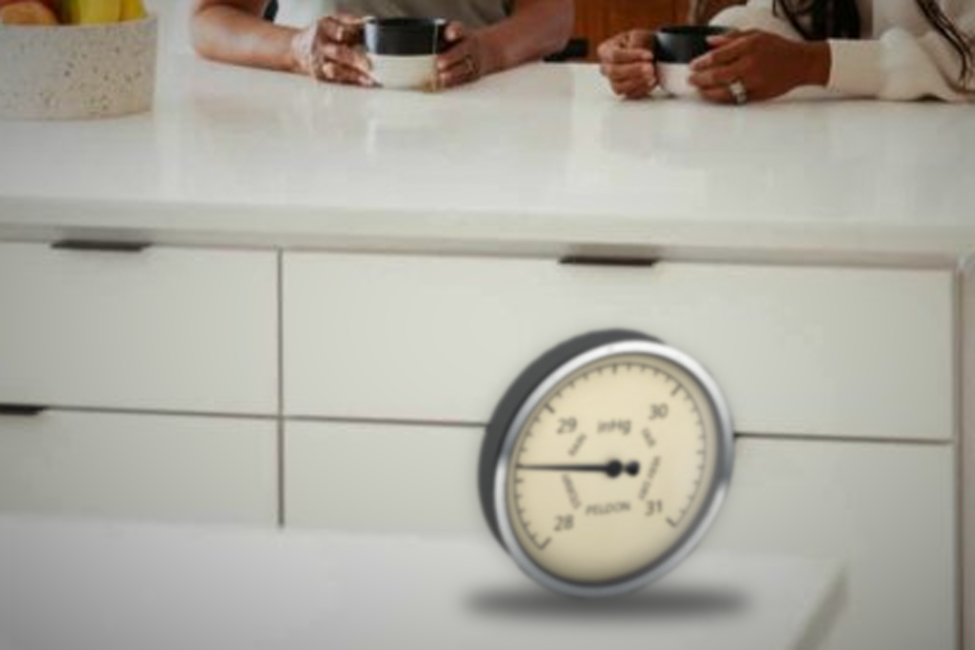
28.6 inHg
